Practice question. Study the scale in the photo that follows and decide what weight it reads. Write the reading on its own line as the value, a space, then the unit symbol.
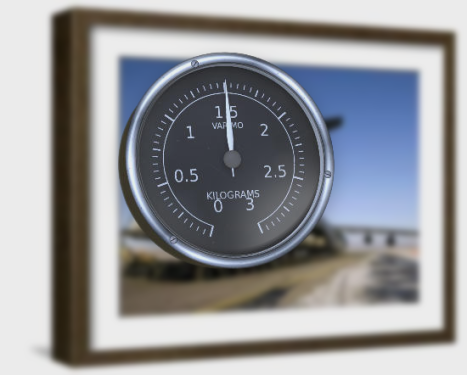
1.5 kg
